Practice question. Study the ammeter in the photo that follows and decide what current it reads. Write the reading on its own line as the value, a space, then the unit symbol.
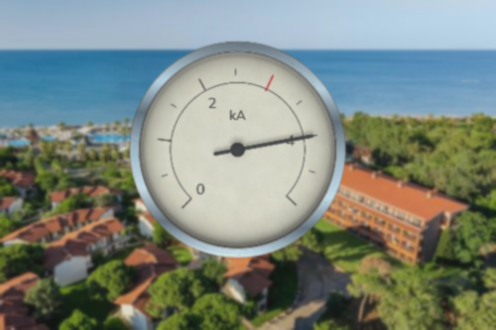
4 kA
